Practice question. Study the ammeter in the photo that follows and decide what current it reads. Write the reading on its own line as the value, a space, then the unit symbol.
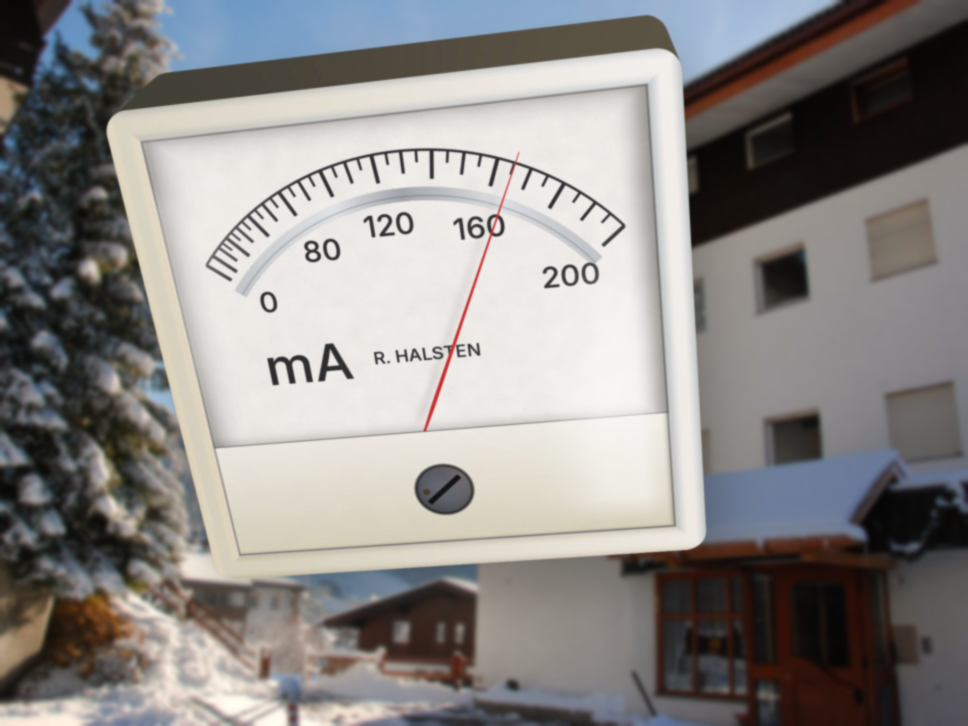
165 mA
